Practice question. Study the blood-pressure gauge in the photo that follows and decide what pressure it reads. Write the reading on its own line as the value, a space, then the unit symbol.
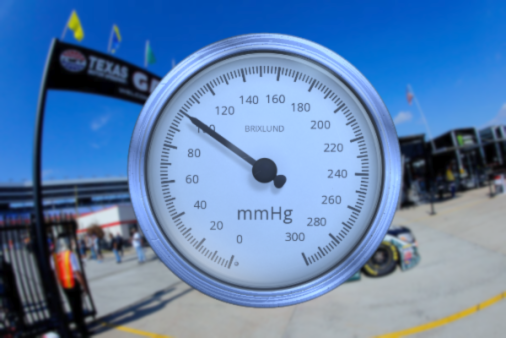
100 mmHg
